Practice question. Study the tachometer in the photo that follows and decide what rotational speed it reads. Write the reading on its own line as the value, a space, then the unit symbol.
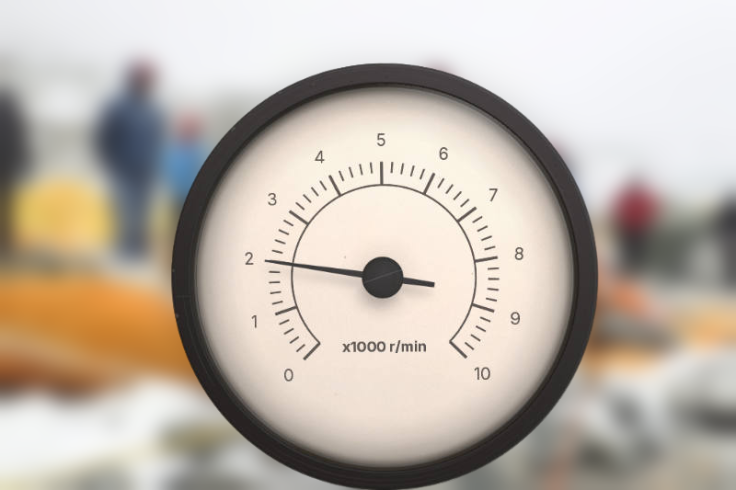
2000 rpm
